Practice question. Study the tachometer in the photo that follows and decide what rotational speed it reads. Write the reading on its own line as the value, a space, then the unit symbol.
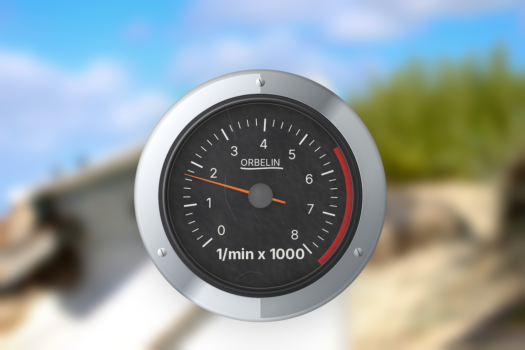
1700 rpm
